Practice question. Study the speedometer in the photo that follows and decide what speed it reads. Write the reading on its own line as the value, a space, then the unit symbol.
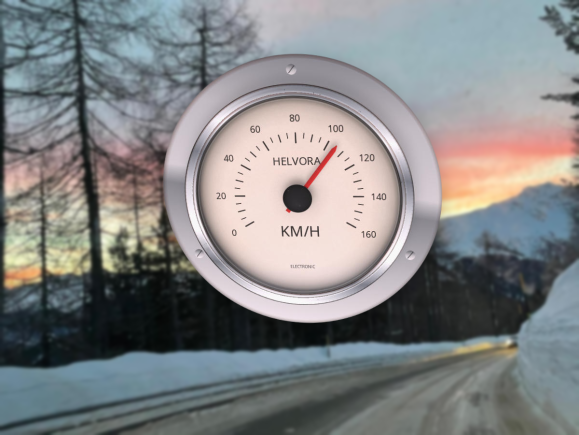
105 km/h
